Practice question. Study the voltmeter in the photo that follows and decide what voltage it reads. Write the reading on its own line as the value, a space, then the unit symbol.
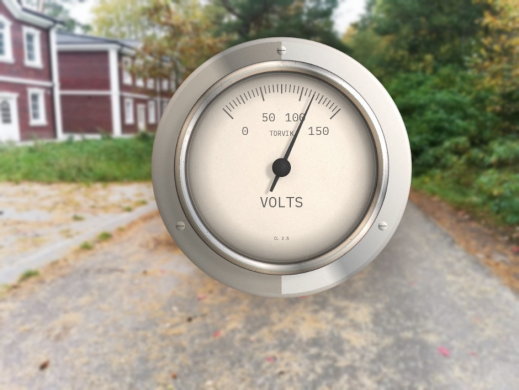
115 V
